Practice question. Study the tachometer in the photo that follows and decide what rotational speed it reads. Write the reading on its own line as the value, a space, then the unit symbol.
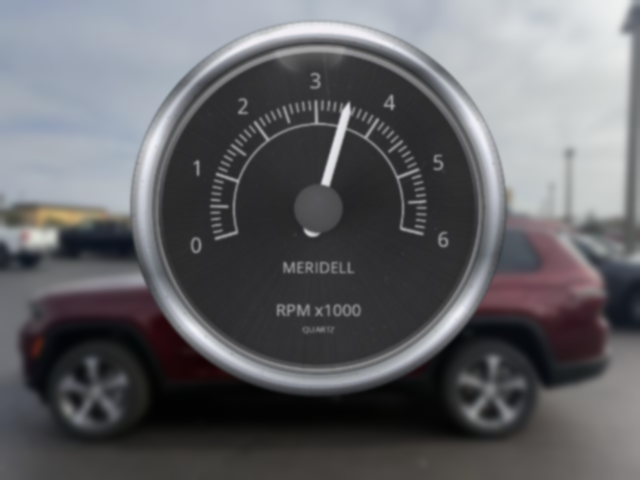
3500 rpm
